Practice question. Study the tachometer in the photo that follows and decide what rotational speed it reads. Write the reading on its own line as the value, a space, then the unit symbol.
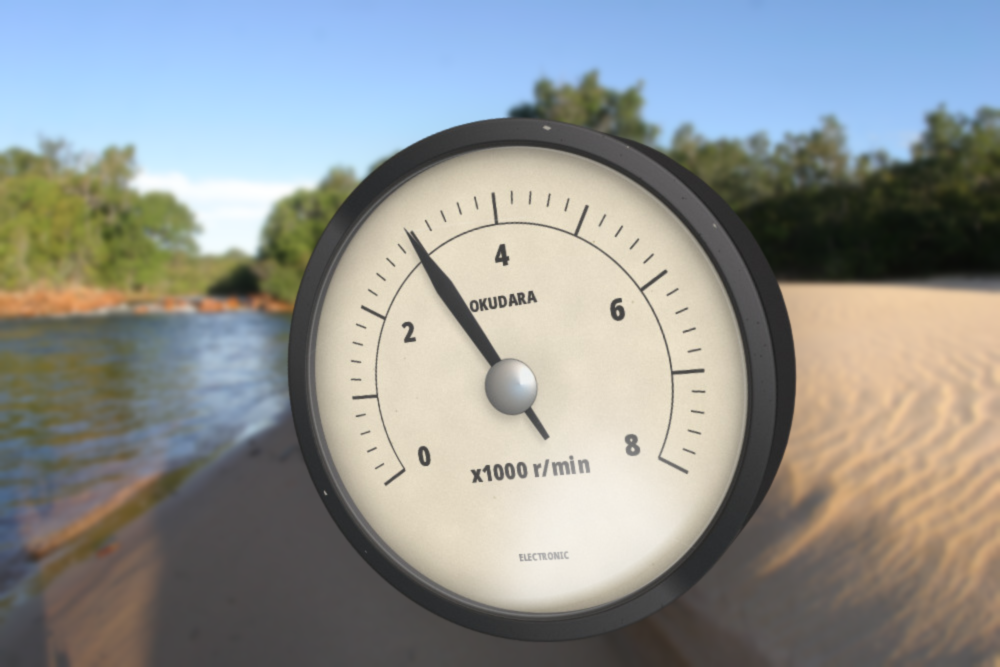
3000 rpm
